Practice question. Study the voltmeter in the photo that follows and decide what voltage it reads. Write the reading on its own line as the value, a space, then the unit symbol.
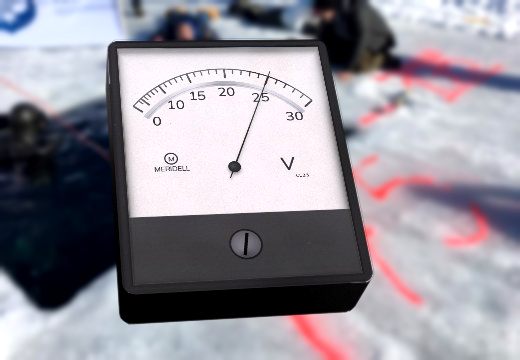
25 V
